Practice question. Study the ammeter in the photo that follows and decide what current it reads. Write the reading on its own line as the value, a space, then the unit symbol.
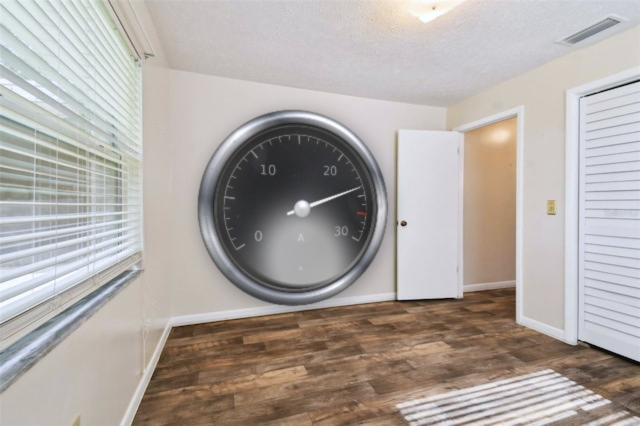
24 A
